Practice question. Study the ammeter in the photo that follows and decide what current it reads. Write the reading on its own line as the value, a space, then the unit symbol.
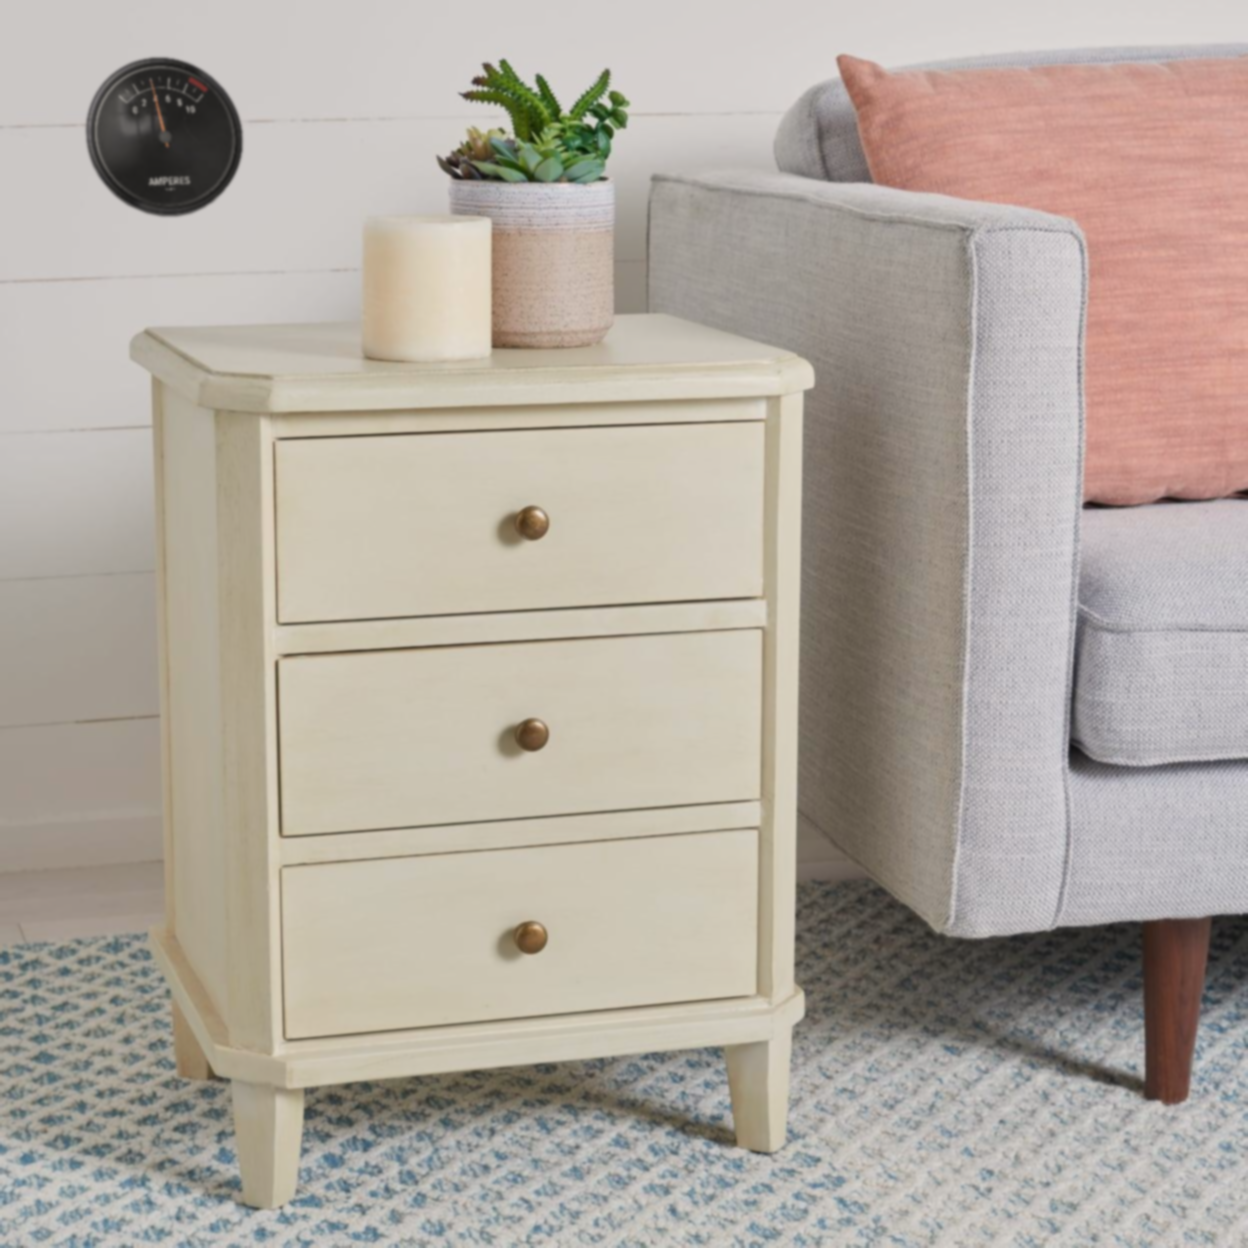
4 A
